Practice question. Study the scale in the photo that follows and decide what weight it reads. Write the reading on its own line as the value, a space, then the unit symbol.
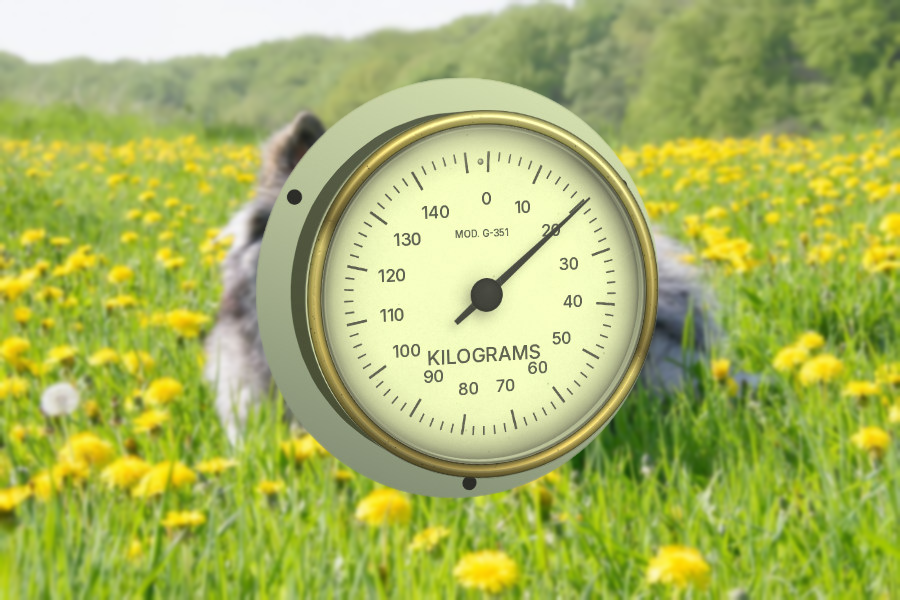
20 kg
